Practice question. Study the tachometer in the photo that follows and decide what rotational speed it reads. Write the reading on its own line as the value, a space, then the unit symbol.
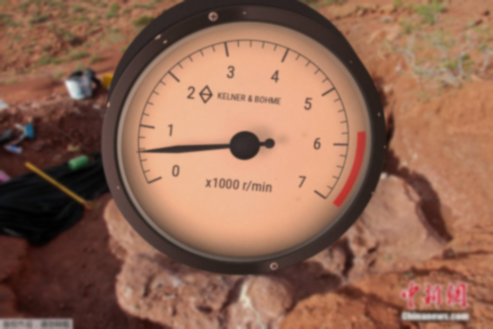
600 rpm
